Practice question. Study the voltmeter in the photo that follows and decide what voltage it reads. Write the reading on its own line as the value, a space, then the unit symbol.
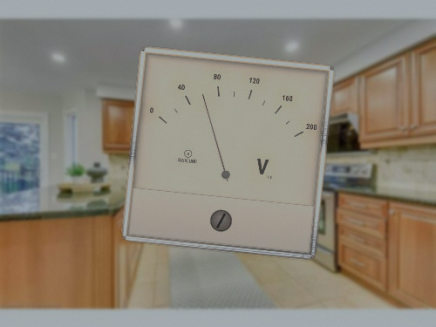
60 V
